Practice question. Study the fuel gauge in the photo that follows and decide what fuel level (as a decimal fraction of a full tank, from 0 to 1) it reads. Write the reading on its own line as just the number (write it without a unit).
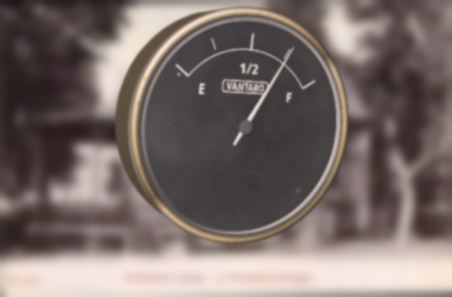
0.75
